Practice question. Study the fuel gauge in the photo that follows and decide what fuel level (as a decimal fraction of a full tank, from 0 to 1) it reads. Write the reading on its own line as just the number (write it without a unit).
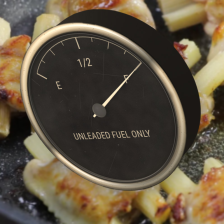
1
